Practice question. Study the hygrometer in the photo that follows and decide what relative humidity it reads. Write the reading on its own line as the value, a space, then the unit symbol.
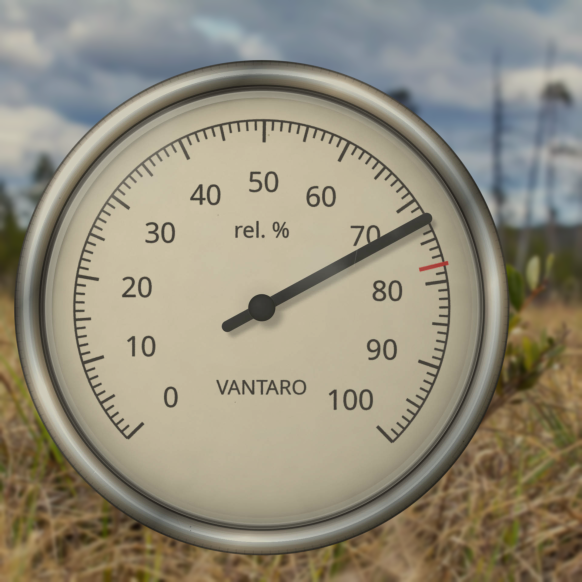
72.5 %
